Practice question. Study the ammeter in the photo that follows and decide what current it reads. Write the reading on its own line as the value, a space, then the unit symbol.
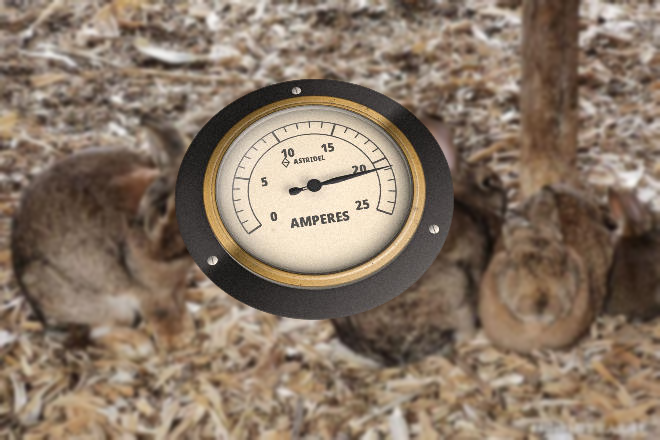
21 A
